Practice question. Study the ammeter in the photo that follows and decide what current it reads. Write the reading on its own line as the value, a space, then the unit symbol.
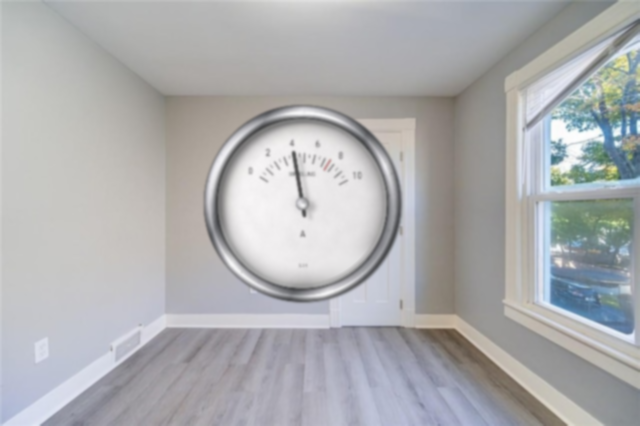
4 A
